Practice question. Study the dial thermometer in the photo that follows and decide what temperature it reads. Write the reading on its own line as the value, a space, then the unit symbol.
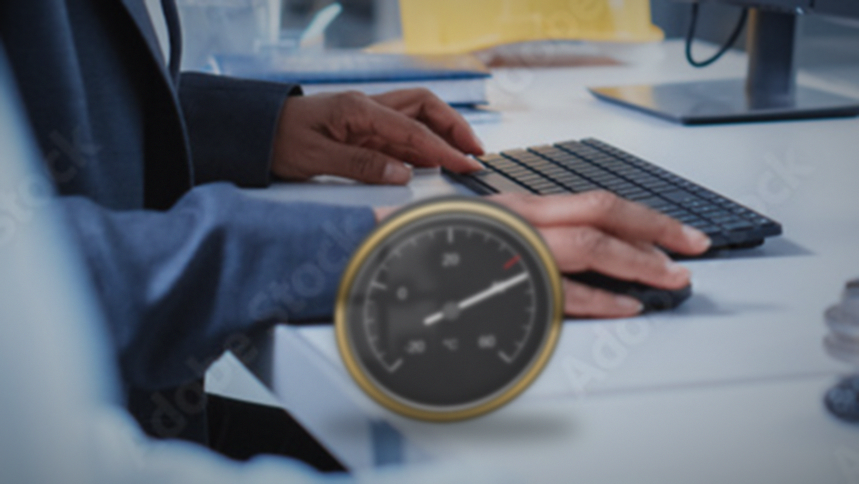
40 °C
